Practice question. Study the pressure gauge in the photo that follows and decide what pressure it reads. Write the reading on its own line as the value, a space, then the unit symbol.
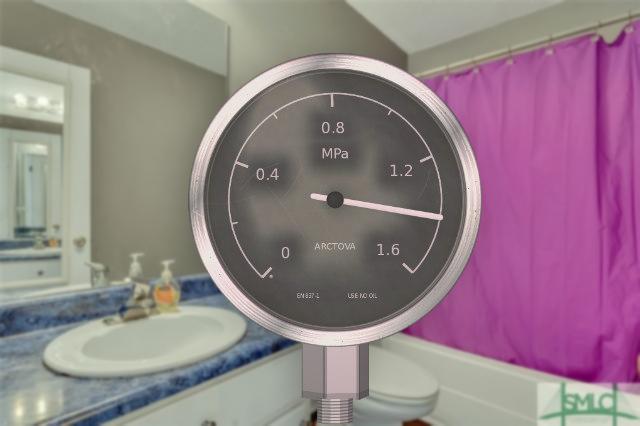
1.4 MPa
